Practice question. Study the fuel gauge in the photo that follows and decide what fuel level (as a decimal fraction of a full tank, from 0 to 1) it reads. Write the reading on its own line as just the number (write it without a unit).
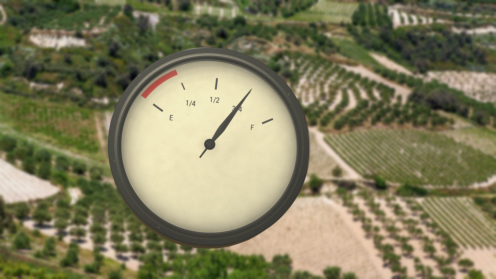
0.75
